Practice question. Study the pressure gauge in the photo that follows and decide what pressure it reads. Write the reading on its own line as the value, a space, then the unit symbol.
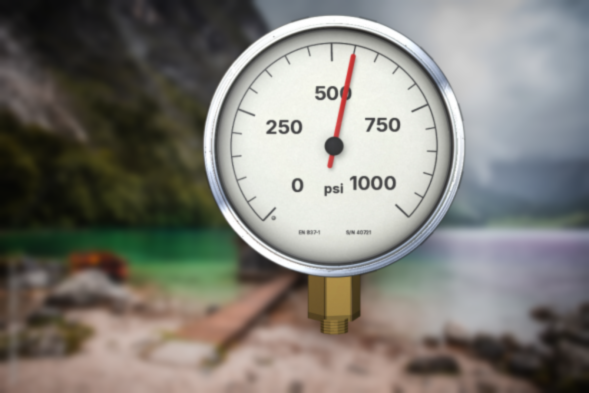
550 psi
